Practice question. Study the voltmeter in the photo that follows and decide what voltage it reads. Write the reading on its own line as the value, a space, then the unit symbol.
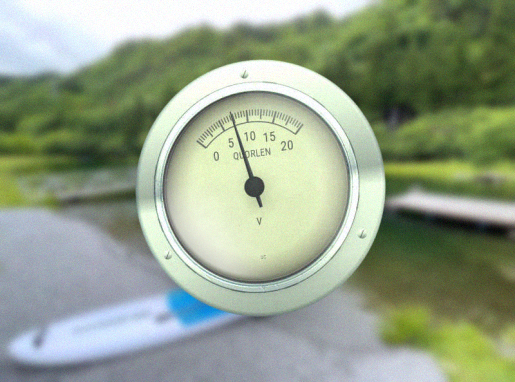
7.5 V
